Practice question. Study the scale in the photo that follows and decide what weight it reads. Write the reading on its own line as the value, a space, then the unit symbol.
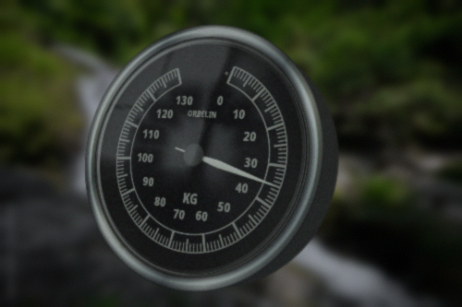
35 kg
